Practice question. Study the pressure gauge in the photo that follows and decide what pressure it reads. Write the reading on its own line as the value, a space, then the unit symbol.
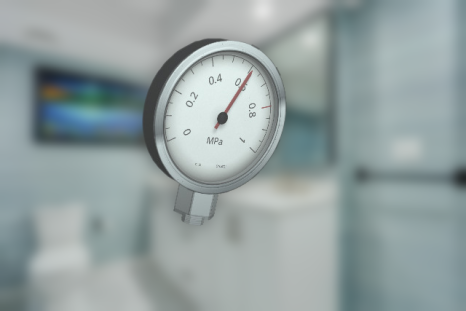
0.6 MPa
